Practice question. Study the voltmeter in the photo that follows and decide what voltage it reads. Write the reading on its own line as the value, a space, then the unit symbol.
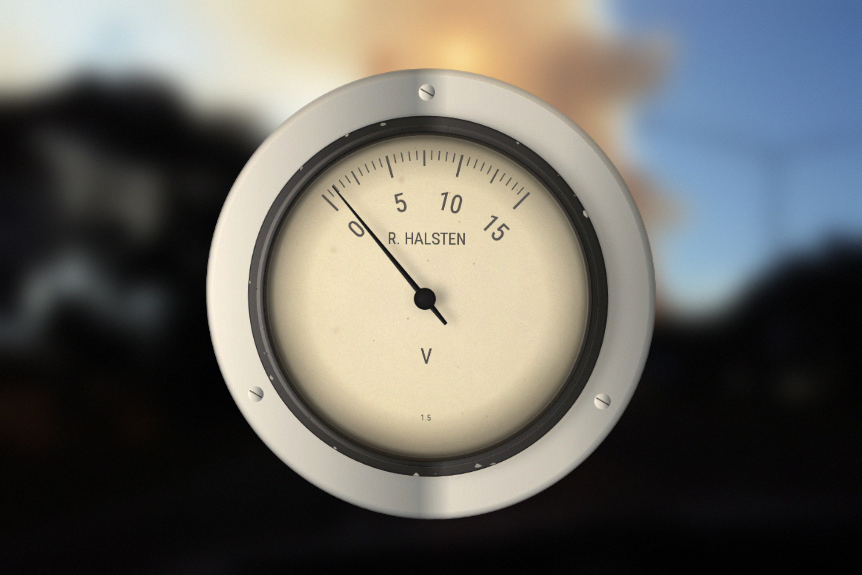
1 V
